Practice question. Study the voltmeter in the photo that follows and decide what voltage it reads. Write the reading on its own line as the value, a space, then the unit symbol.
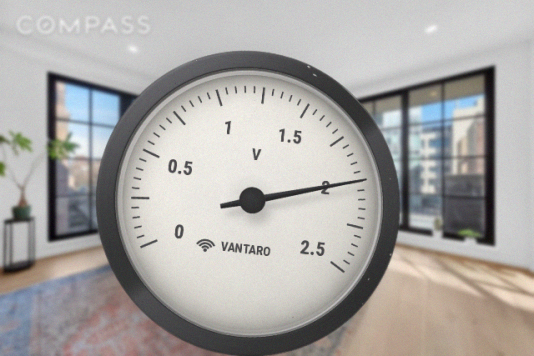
2 V
